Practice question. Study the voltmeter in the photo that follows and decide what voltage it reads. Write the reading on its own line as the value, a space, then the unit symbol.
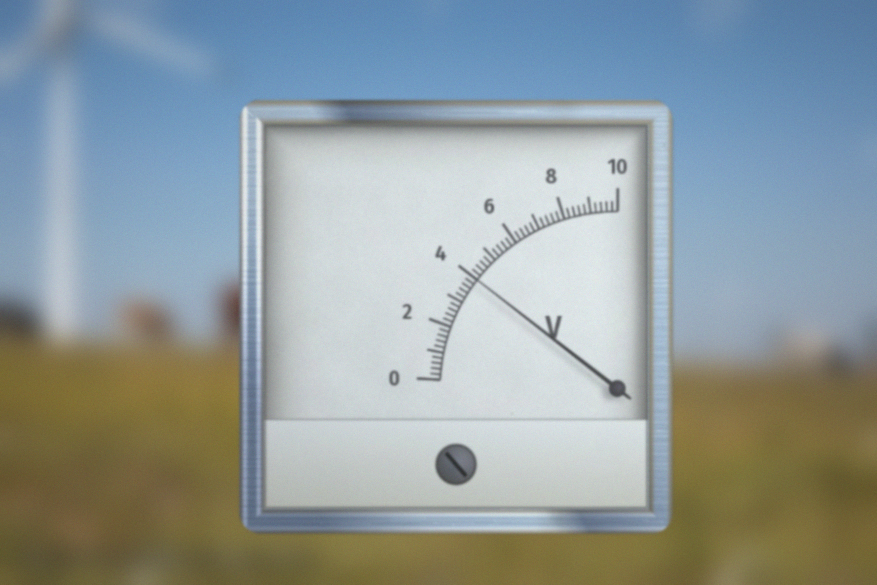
4 V
